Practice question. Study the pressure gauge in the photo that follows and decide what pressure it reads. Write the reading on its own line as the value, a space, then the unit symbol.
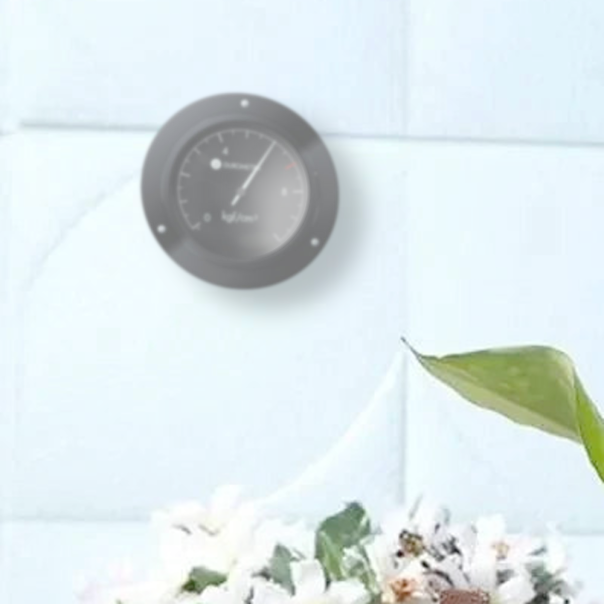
6 kg/cm²
